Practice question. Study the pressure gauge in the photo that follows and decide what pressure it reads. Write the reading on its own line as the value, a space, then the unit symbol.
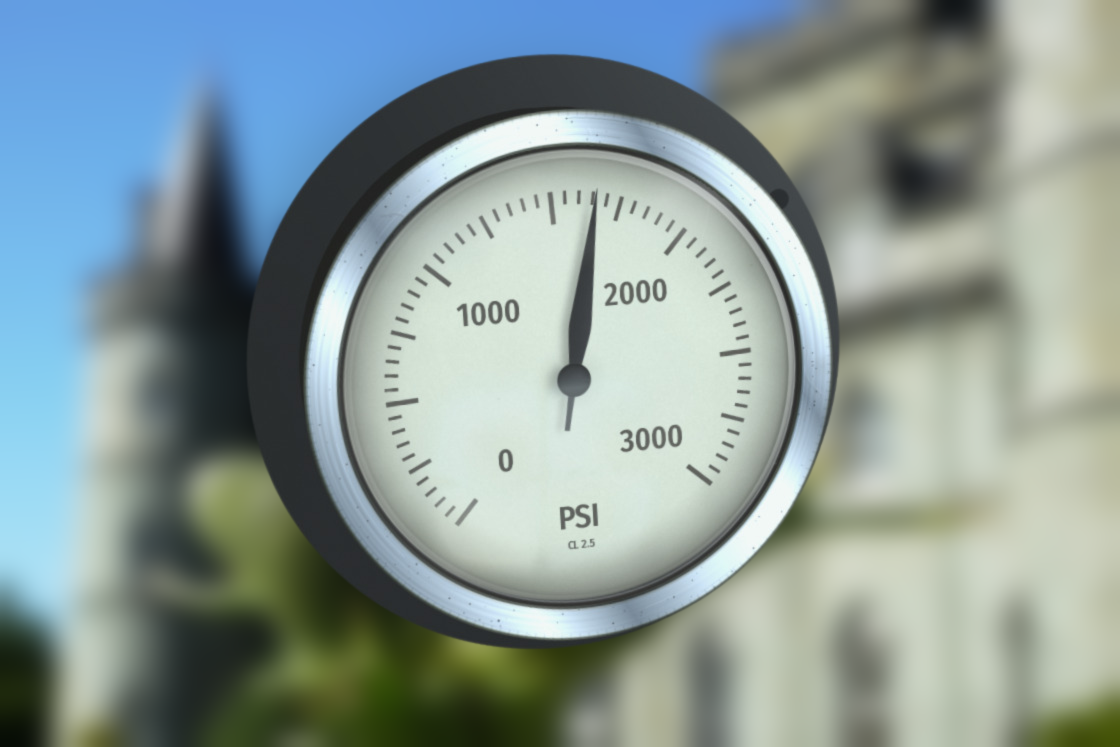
1650 psi
